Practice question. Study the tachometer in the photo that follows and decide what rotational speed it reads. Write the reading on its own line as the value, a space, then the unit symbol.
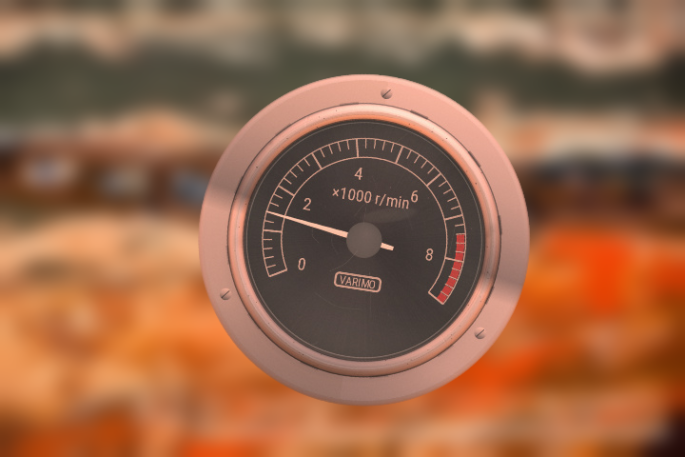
1400 rpm
